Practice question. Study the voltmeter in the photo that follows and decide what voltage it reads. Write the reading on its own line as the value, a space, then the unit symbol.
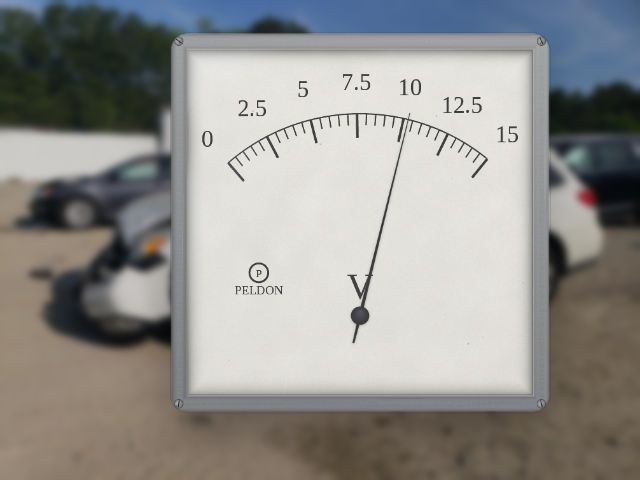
10.25 V
